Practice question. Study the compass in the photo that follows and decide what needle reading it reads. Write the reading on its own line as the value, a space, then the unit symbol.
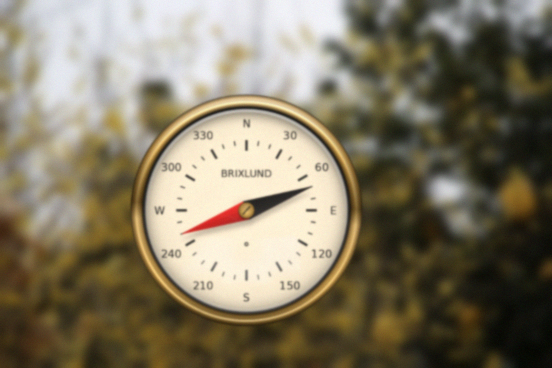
250 °
